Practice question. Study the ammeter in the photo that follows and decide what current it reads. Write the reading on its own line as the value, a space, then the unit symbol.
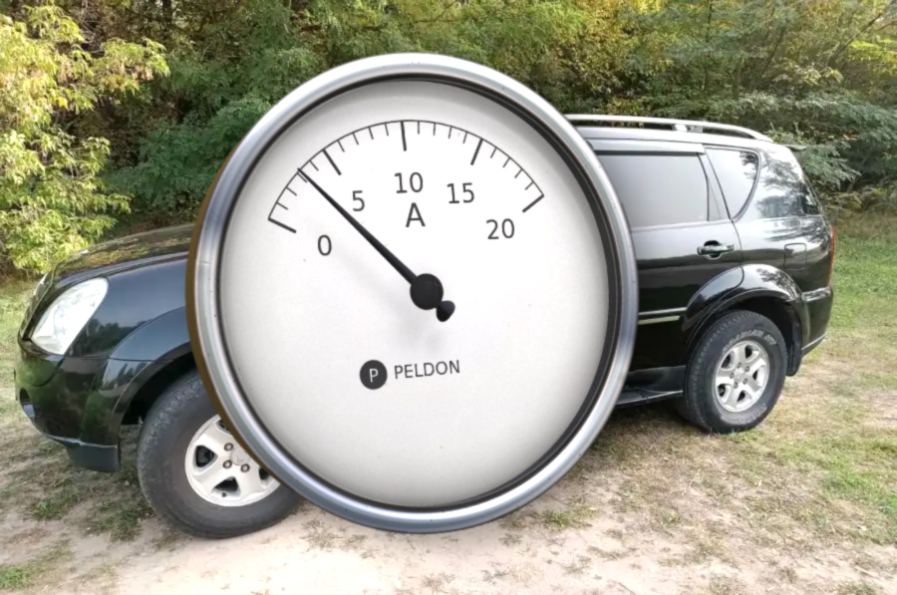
3 A
